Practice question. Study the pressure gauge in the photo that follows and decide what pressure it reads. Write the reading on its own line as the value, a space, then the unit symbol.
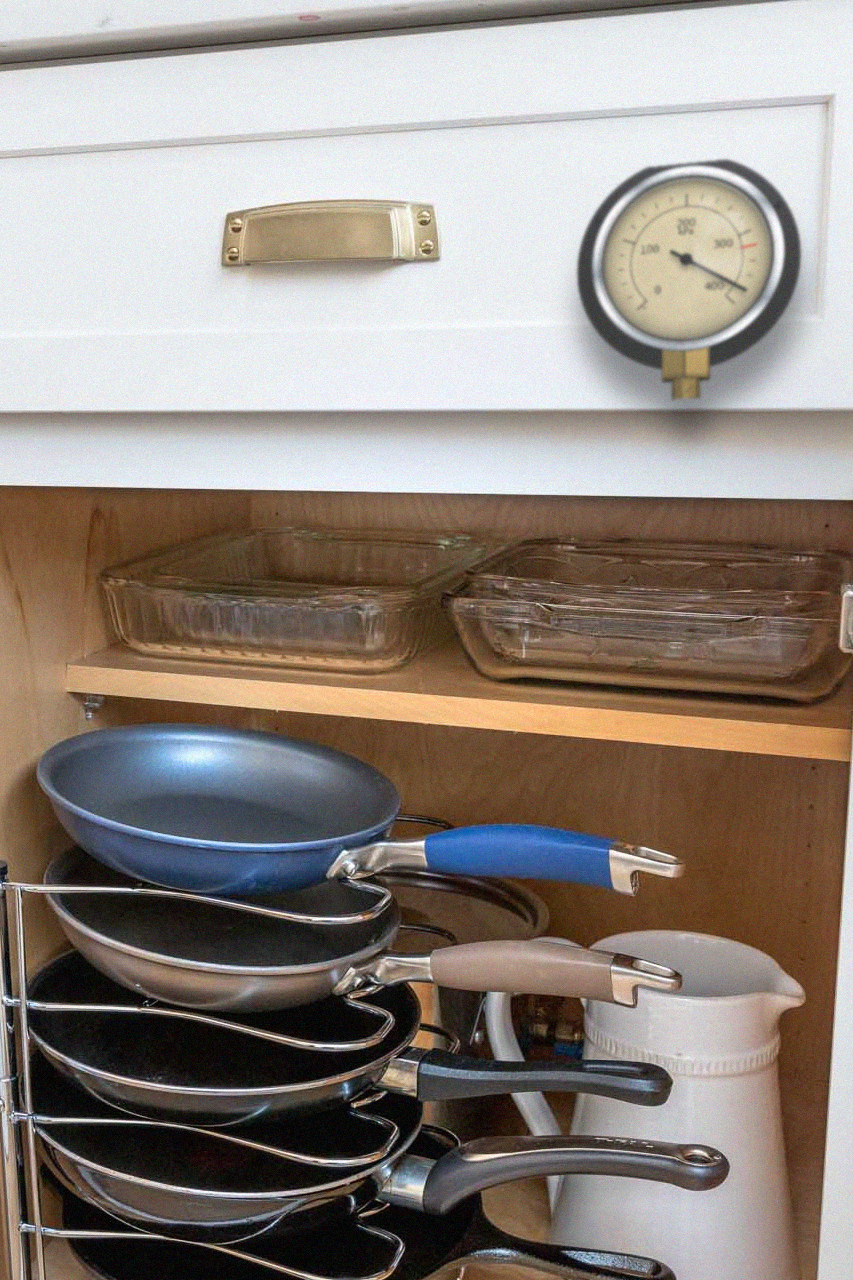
380 kPa
